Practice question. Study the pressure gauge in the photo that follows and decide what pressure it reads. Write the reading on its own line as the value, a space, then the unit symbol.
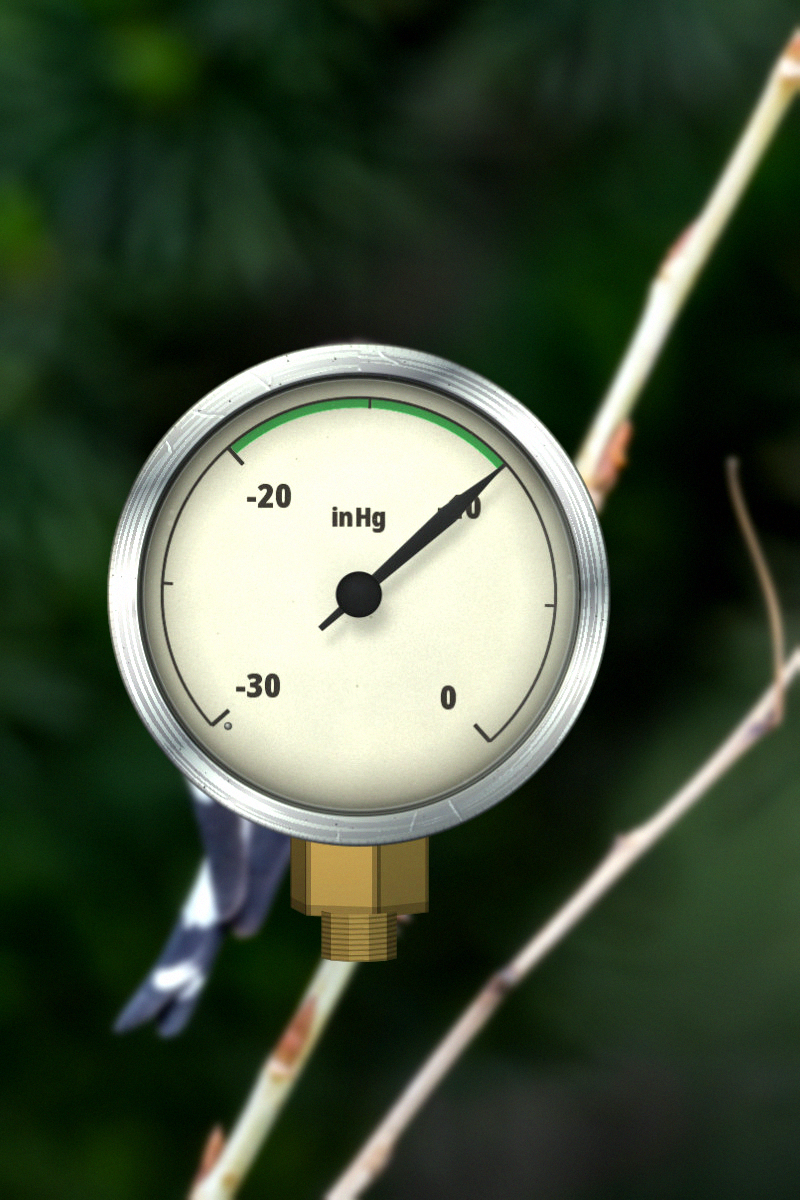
-10 inHg
